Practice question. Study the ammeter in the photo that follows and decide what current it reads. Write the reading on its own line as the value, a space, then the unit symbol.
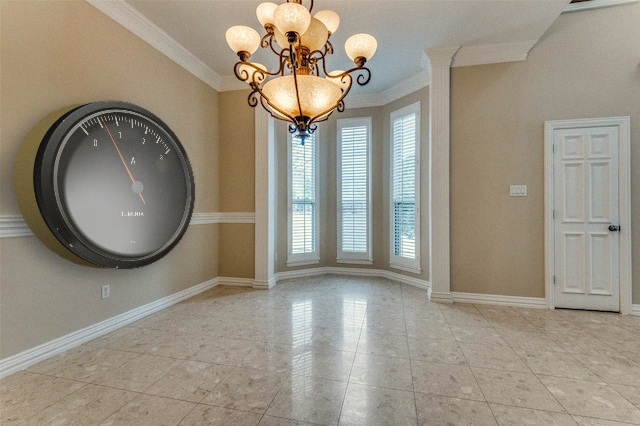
0.5 A
